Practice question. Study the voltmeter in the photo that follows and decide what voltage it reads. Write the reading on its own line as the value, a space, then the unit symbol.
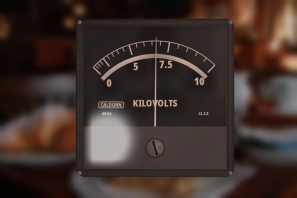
6.75 kV
